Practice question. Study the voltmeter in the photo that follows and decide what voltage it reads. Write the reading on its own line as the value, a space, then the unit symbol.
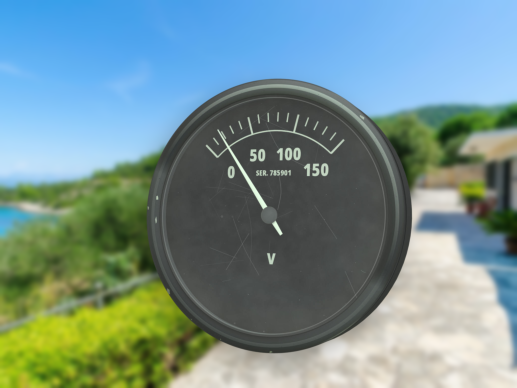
20 V
